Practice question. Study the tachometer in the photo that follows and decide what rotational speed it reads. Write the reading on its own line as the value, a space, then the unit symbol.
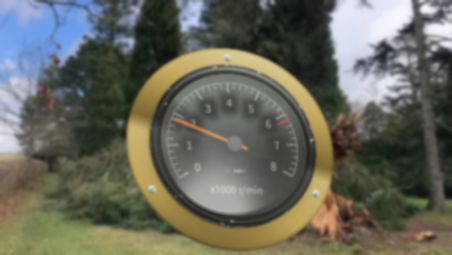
1800 rpm
